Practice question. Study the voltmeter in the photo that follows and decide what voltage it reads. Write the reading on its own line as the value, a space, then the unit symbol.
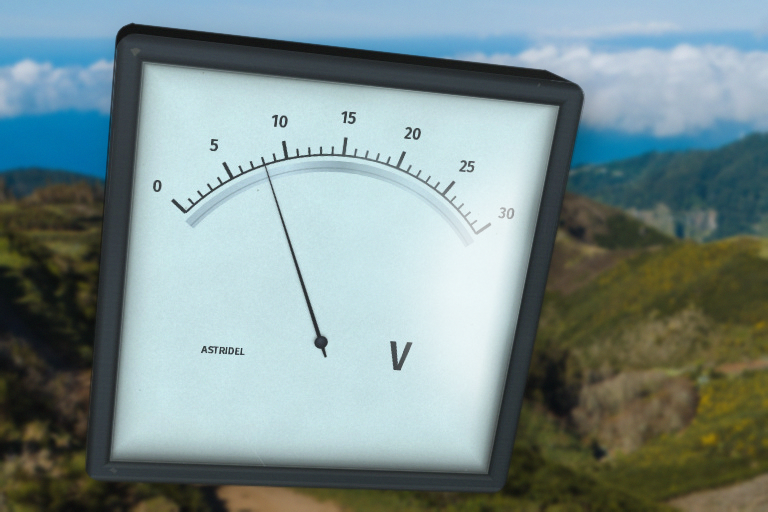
8 V
